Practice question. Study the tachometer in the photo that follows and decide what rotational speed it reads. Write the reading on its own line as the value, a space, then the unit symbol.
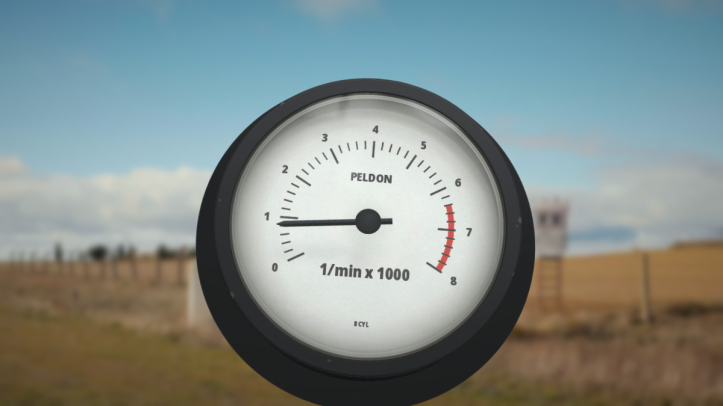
800 rpm
